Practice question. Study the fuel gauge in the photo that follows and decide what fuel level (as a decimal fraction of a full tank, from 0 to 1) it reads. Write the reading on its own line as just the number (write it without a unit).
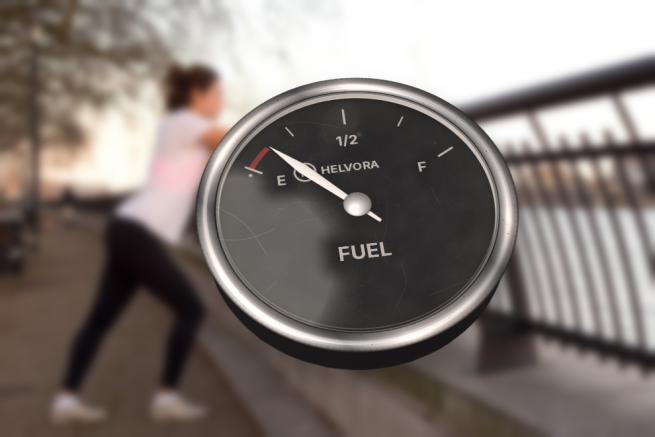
0.125
